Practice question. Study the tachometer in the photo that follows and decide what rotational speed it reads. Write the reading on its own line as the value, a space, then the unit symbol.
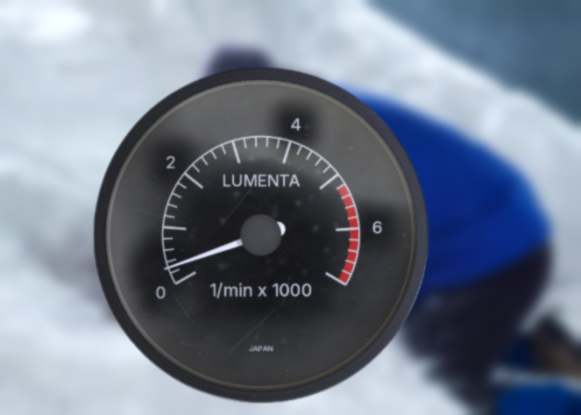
300 rpm
